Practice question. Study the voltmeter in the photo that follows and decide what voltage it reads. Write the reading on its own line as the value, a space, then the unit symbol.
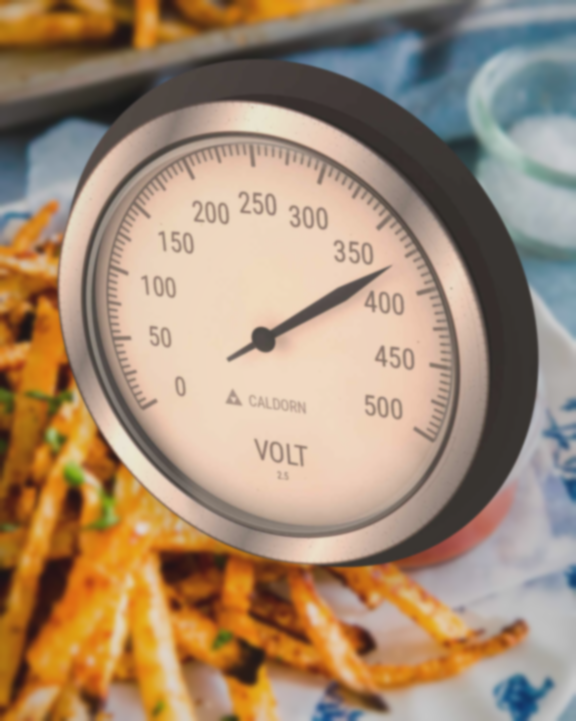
375 V
